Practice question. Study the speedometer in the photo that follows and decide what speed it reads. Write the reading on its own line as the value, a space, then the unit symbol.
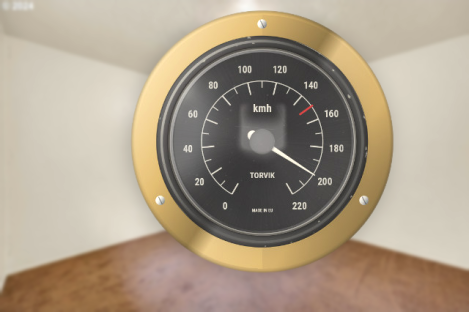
200 km/h
